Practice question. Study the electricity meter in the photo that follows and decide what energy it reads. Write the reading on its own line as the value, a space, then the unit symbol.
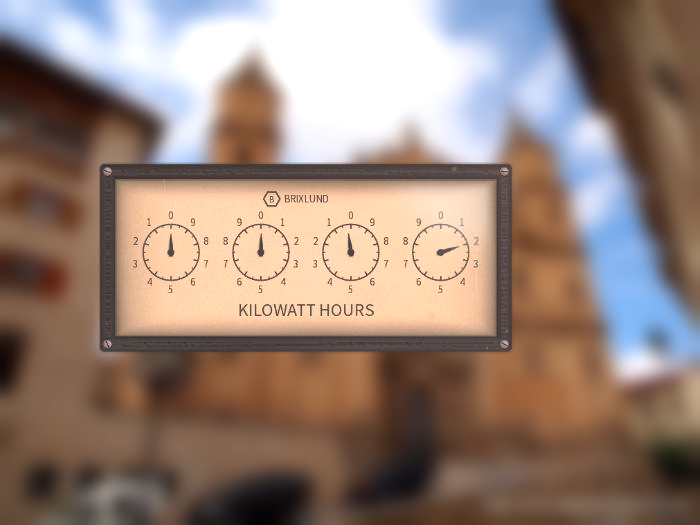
2 kWh
